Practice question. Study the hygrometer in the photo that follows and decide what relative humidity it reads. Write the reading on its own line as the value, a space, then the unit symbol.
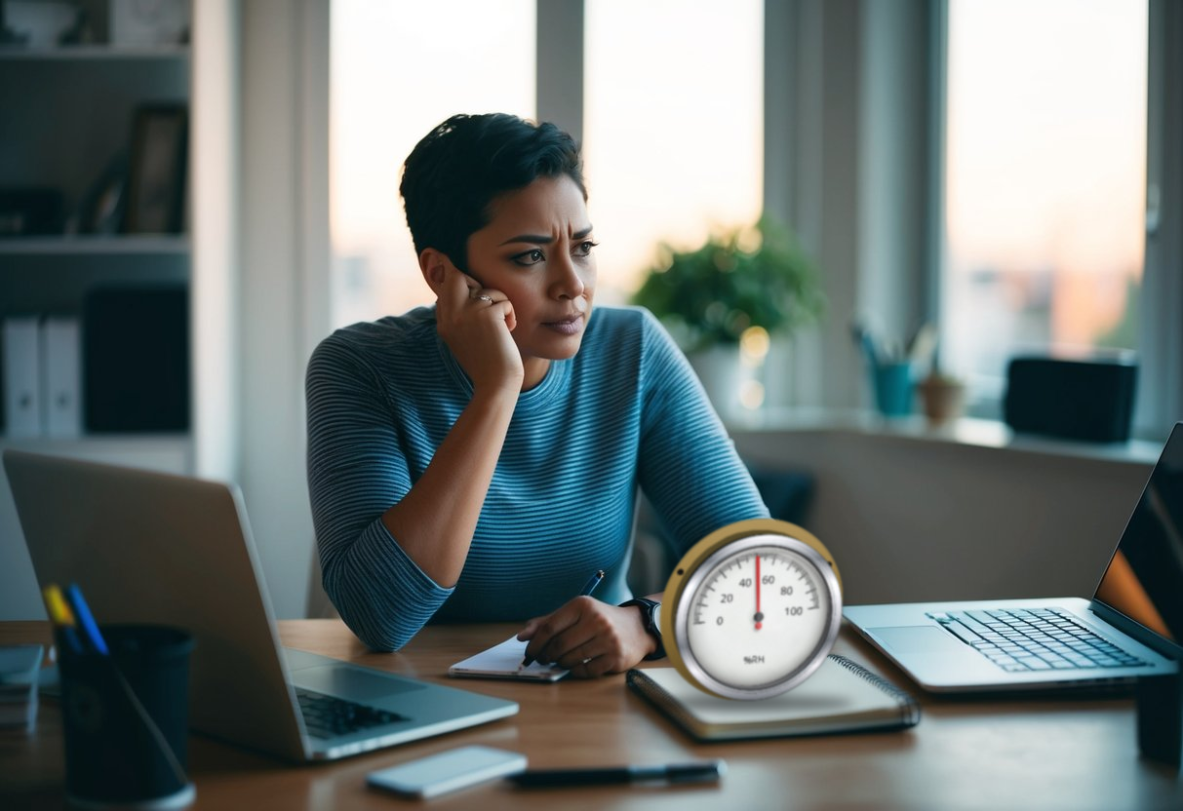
50 %
